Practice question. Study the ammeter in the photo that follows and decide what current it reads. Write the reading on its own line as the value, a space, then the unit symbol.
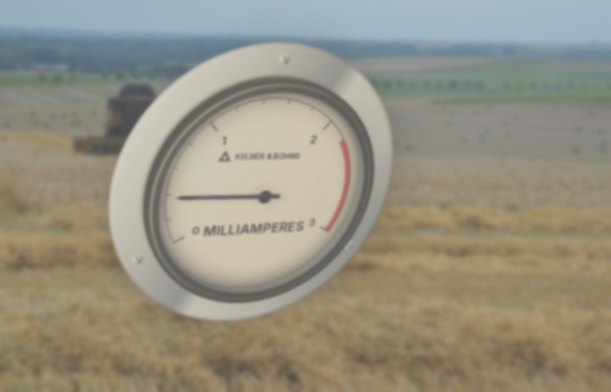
0.4 mA
